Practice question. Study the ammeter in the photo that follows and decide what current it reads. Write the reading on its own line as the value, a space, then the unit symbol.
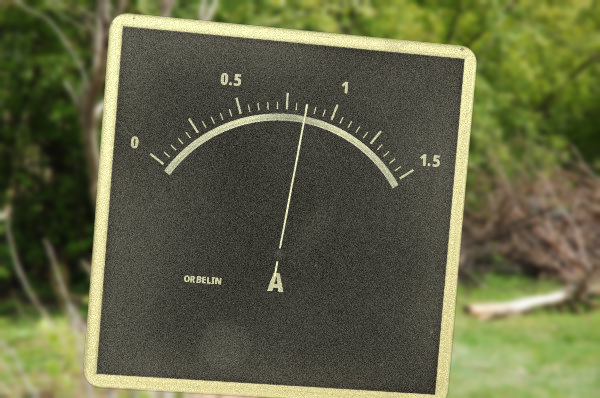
0.85 A
